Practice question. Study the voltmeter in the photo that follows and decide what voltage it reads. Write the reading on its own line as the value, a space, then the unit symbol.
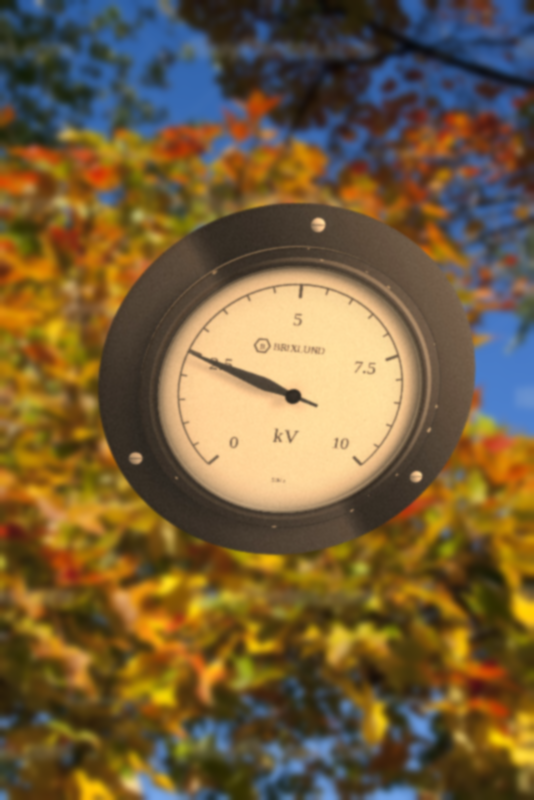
2.5 kV
